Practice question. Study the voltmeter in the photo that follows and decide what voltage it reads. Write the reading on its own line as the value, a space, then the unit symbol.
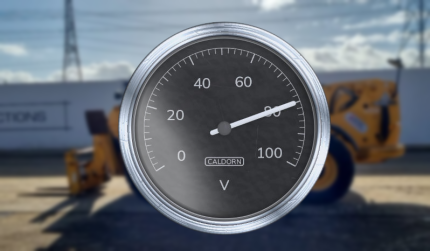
80 V
